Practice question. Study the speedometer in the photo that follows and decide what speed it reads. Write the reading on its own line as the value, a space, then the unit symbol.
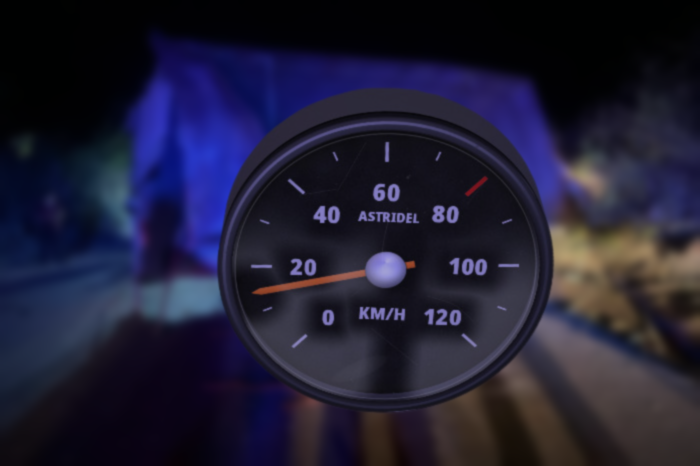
15 km/h
